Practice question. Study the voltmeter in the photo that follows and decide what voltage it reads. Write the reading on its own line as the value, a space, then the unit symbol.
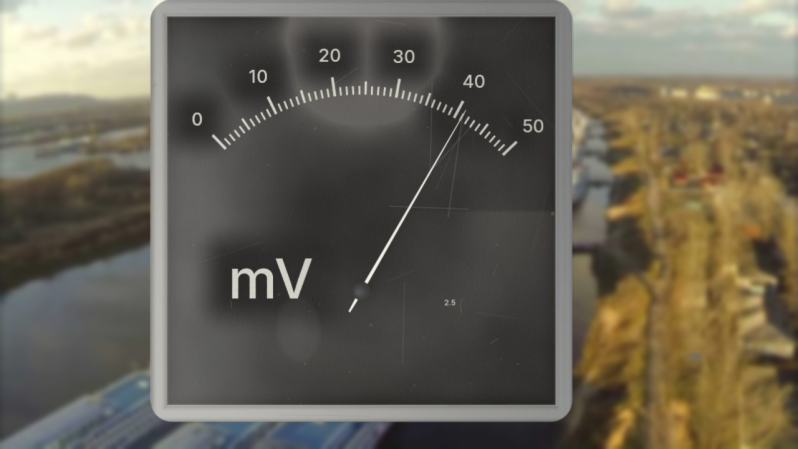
41 mV
